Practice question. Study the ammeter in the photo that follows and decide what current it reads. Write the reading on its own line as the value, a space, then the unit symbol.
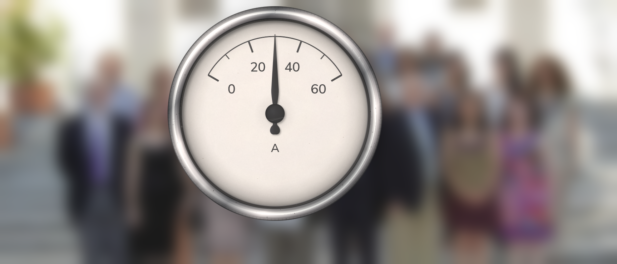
30 A
